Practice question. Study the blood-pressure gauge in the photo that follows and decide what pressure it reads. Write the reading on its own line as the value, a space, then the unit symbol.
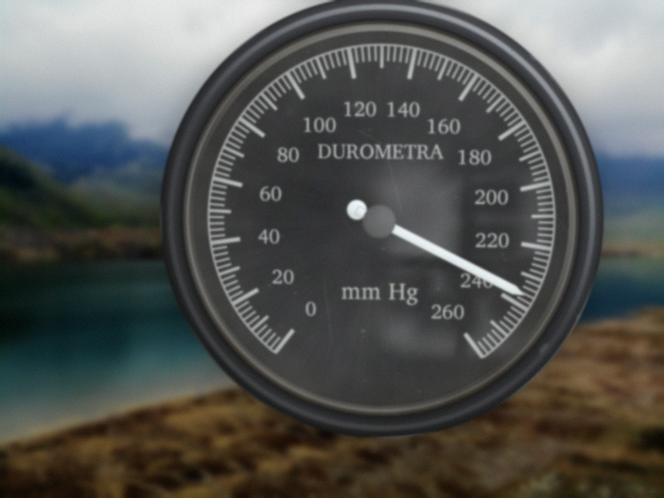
236 mmHg
